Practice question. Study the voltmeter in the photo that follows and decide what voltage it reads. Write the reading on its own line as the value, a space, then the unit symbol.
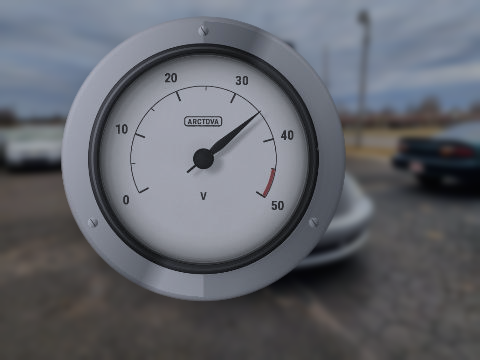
35 V
